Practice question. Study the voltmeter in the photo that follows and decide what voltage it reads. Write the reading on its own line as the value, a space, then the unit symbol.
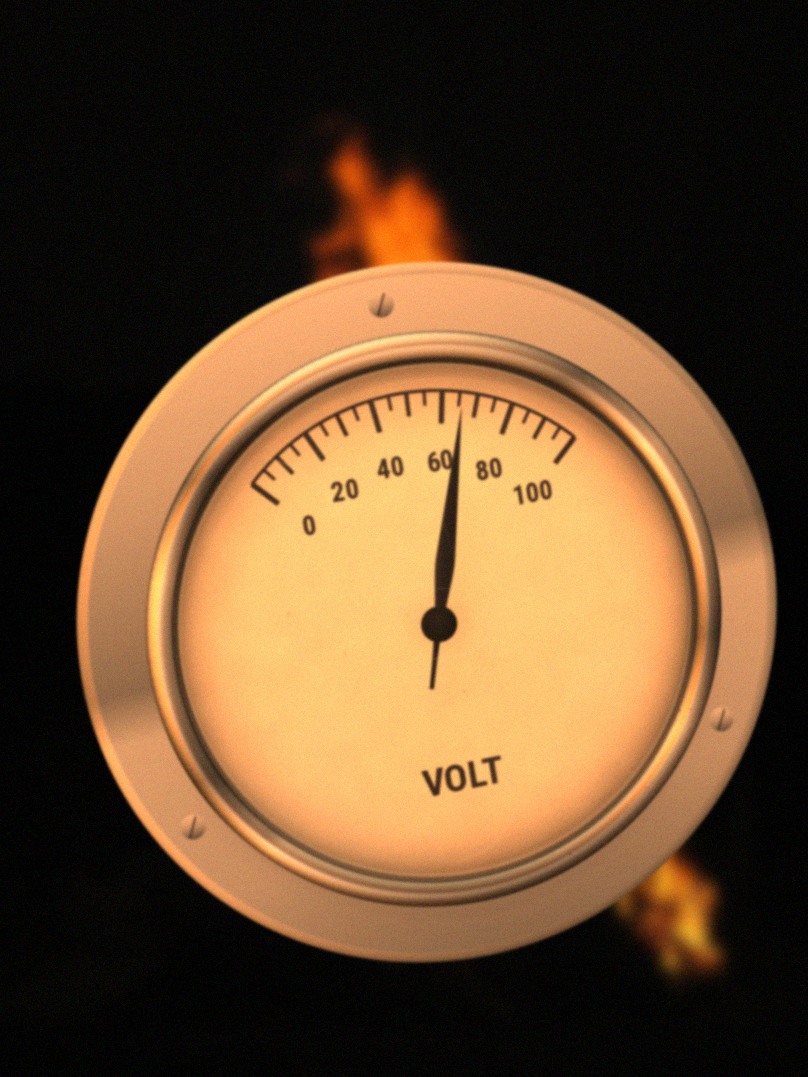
65 V
